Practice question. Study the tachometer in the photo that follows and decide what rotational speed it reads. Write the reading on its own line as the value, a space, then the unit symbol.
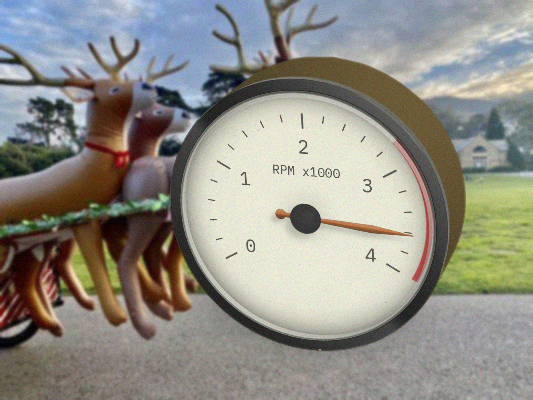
3600 rpm
